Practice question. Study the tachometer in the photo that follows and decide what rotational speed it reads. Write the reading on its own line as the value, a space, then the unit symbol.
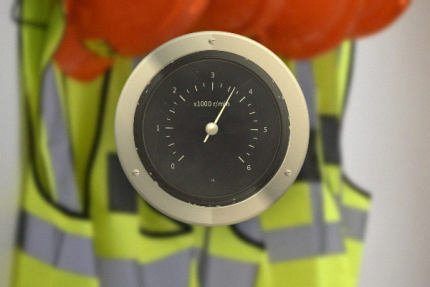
3625 rpm
